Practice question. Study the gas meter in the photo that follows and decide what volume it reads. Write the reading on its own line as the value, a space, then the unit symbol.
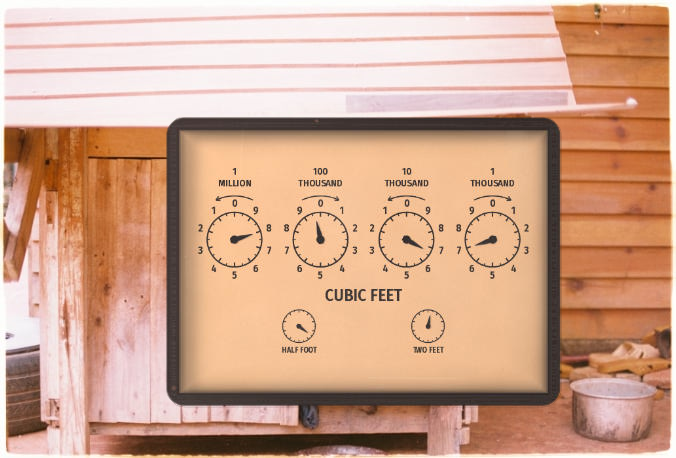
796700 ft³
